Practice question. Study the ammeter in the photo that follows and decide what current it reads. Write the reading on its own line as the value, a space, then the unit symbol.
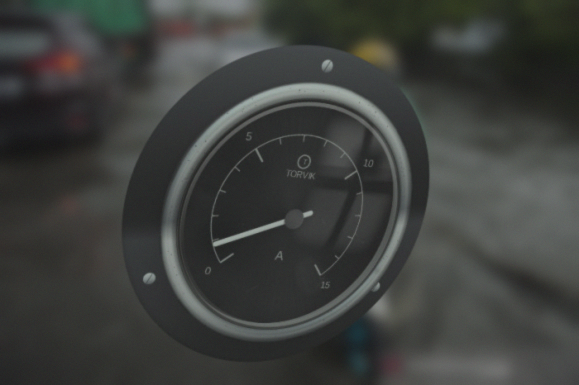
1 A
